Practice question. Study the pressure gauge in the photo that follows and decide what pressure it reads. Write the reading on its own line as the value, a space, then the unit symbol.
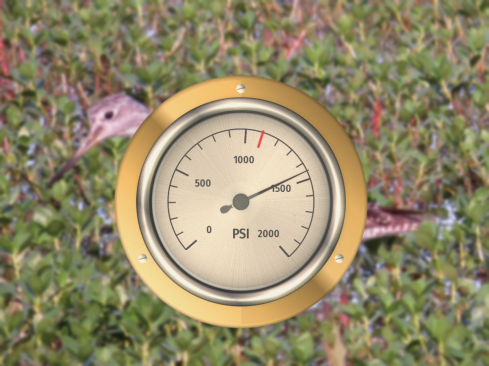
1450 psi
